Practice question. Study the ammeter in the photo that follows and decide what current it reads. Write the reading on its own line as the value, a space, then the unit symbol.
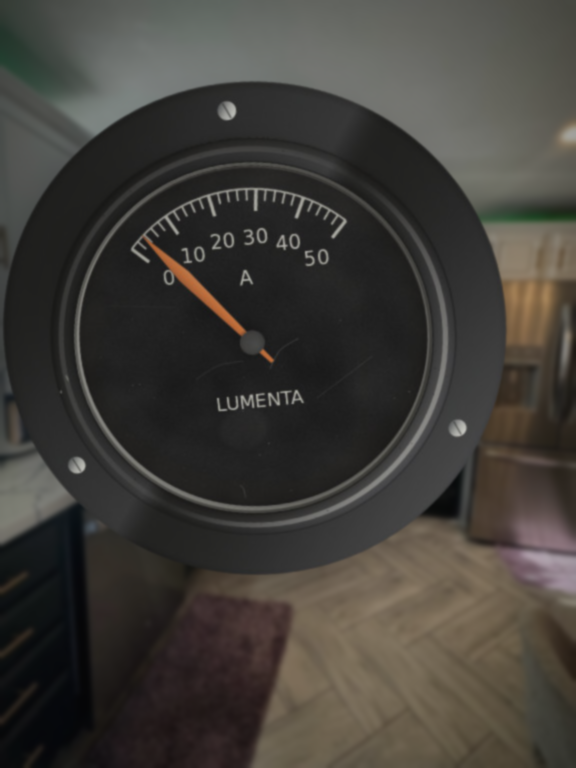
4 A
